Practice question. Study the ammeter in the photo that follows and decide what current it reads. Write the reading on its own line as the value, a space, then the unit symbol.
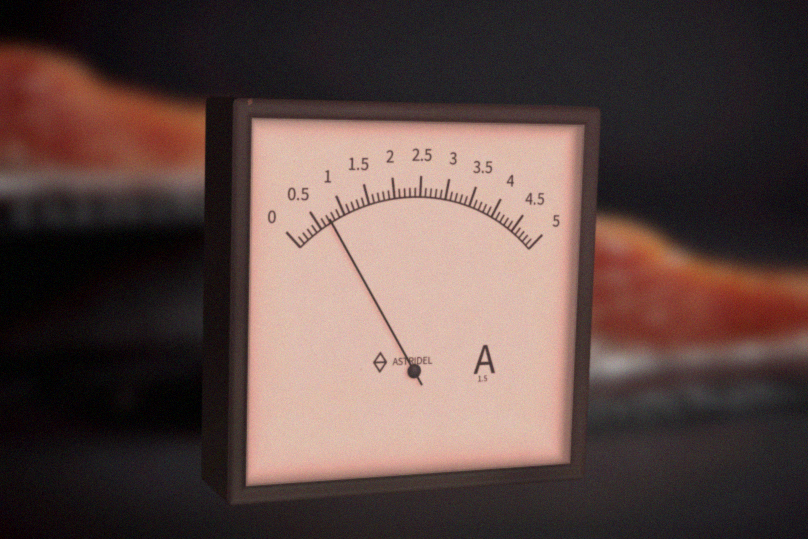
0.7 A
